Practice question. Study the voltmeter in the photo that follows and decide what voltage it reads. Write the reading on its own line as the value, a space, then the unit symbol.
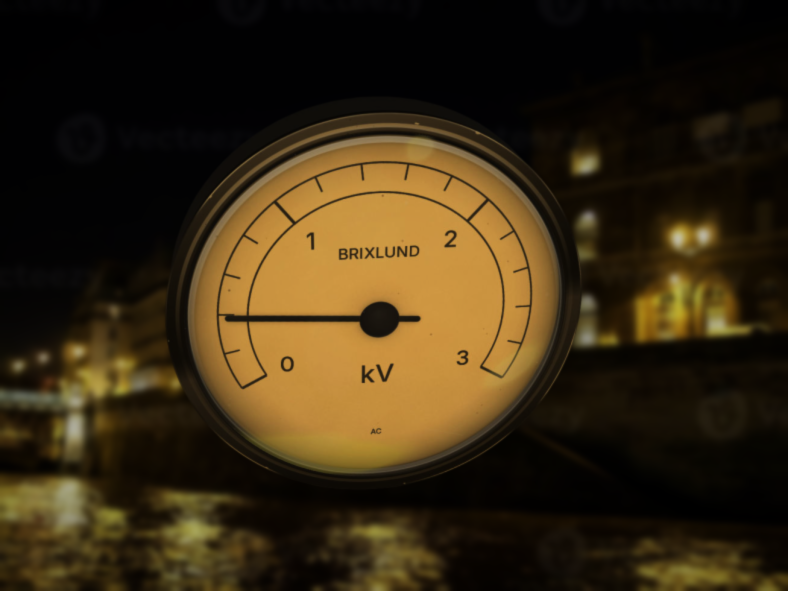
0.4 kV
